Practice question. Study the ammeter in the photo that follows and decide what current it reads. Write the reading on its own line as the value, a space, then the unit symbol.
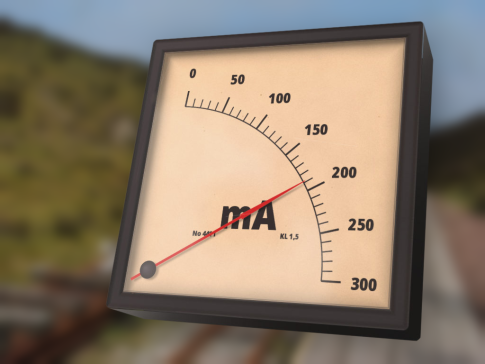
190 mA
